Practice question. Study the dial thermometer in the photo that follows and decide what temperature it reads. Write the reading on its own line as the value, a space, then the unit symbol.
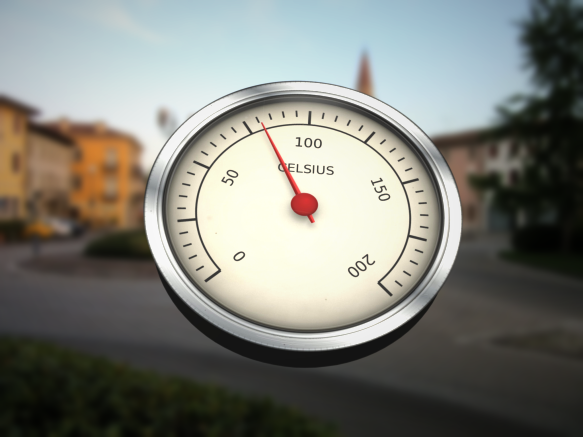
80 °C
